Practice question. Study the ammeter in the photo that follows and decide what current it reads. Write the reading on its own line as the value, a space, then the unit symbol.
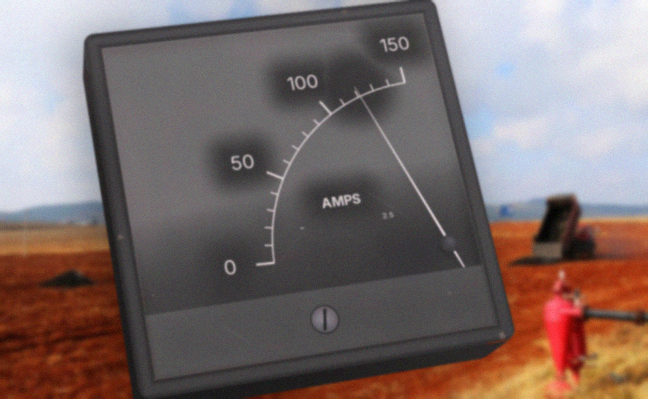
120 A
